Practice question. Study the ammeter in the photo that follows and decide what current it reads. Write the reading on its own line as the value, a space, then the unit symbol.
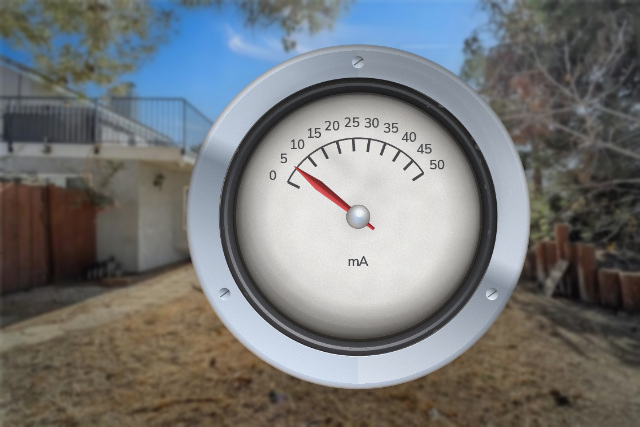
5 mA
